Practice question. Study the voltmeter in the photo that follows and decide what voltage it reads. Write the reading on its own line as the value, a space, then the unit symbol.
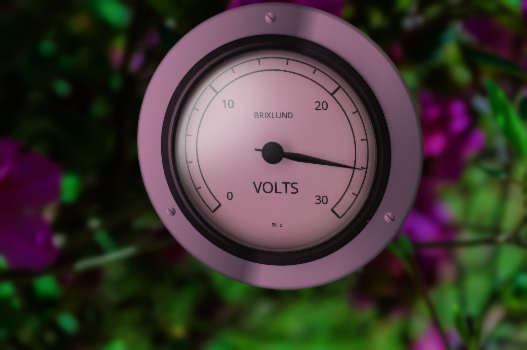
26 V
